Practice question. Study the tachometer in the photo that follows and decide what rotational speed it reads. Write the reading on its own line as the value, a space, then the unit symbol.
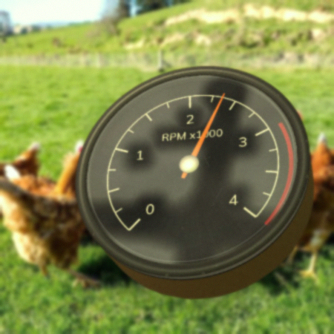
2375 rpm
